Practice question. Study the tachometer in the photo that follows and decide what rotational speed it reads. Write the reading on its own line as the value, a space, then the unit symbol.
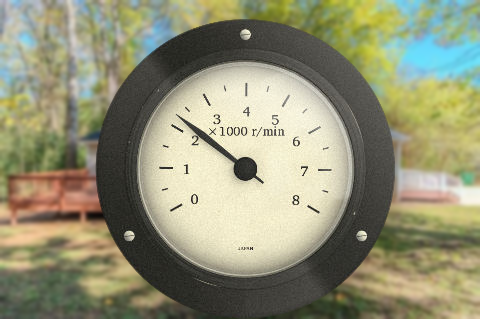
2250 rpm
